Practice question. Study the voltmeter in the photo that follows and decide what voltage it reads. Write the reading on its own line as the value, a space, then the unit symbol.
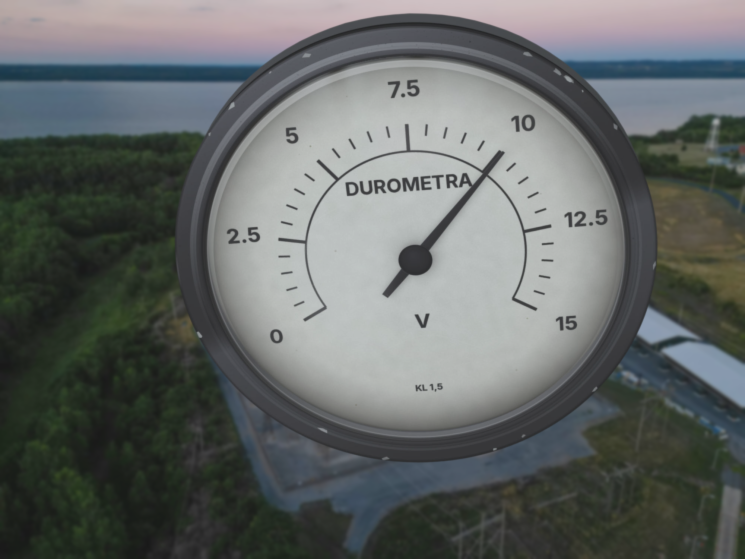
10 V
